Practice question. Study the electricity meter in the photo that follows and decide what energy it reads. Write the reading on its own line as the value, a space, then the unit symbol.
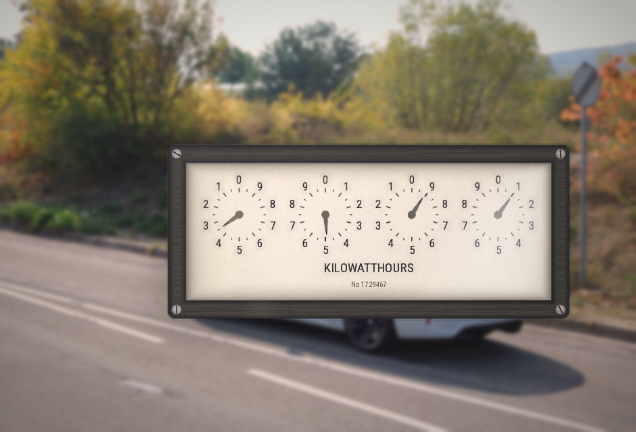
3491 kWh
